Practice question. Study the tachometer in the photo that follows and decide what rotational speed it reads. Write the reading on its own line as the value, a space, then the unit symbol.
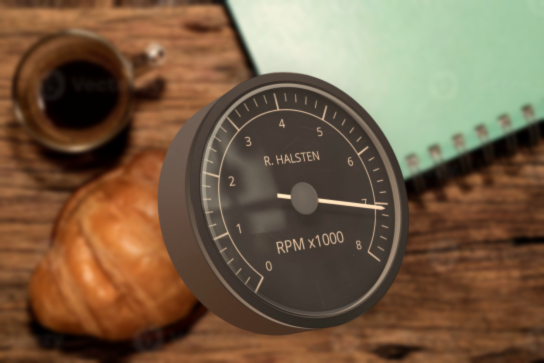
7100 rpm
